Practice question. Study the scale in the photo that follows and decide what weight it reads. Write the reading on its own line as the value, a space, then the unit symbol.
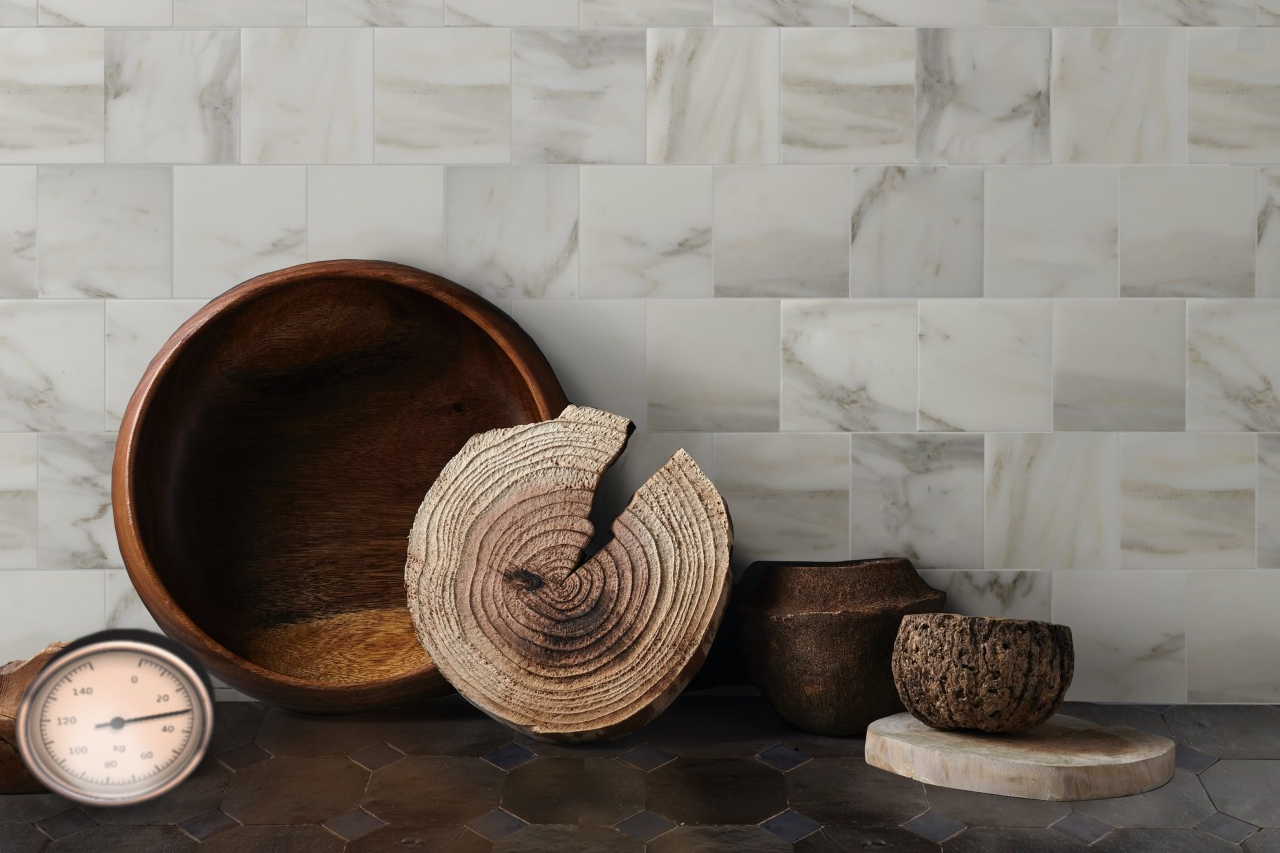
30 kg
